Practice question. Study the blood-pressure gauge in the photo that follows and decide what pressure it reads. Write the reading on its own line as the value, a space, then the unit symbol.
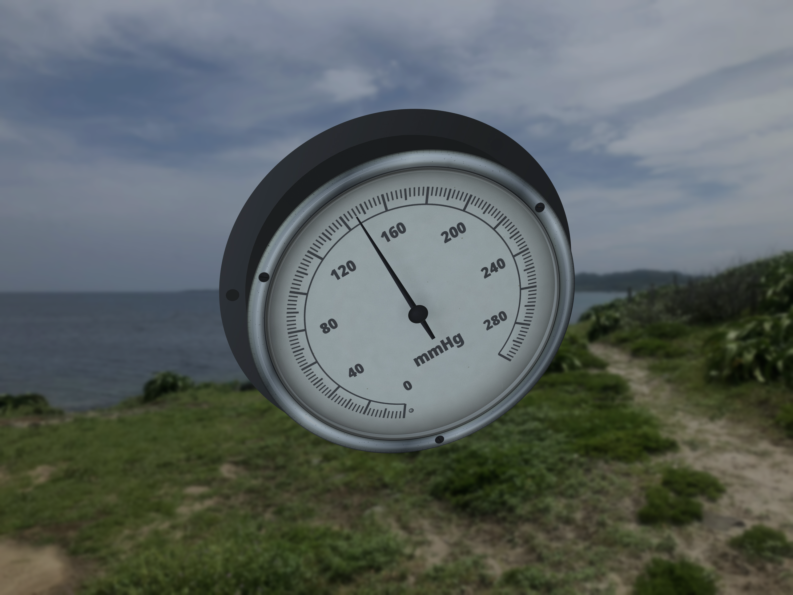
146 mmHg
